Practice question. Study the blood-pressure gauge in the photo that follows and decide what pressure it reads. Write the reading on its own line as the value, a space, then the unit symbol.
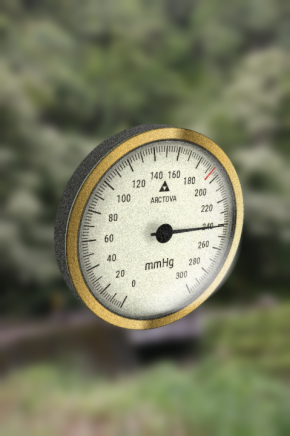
240 mmHg
